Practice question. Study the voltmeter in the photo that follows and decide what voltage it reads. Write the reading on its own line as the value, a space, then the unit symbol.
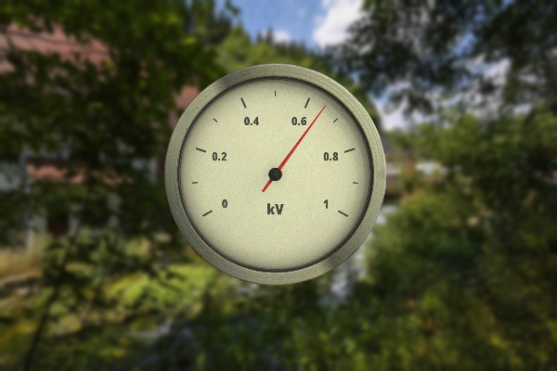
0.65 kV
